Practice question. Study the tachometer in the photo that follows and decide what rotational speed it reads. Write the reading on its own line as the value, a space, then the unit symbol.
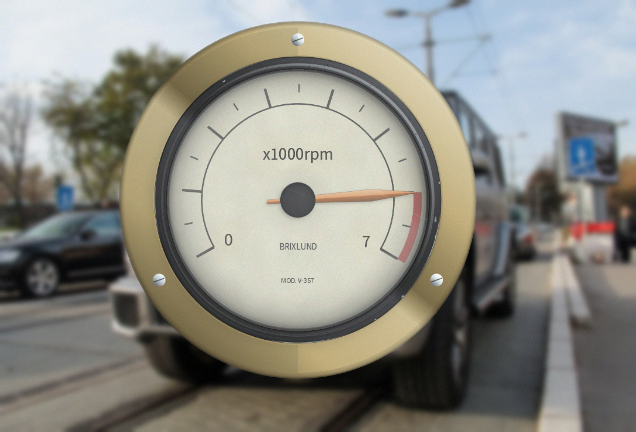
6000 rpm
